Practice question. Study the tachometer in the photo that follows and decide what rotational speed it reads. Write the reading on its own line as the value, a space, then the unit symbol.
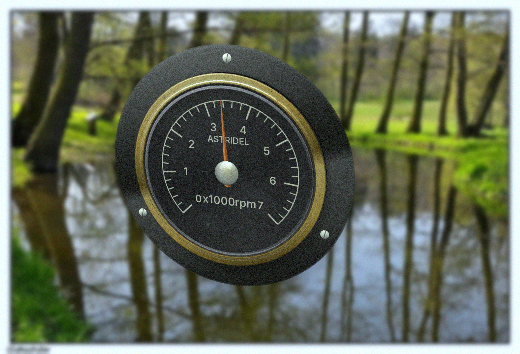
3400 rpm
